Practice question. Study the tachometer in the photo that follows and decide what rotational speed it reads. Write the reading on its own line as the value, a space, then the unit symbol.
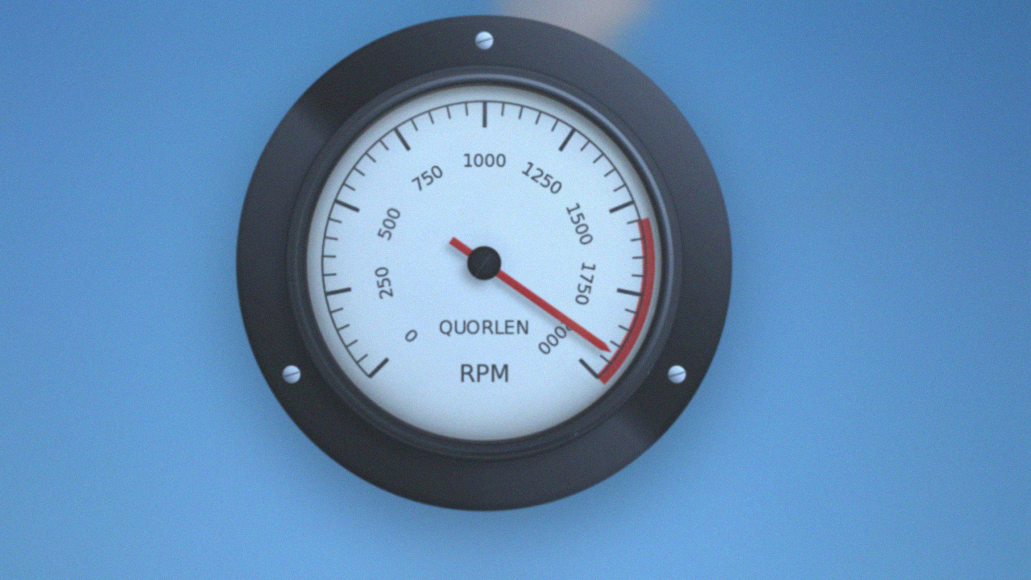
1925 rpm
